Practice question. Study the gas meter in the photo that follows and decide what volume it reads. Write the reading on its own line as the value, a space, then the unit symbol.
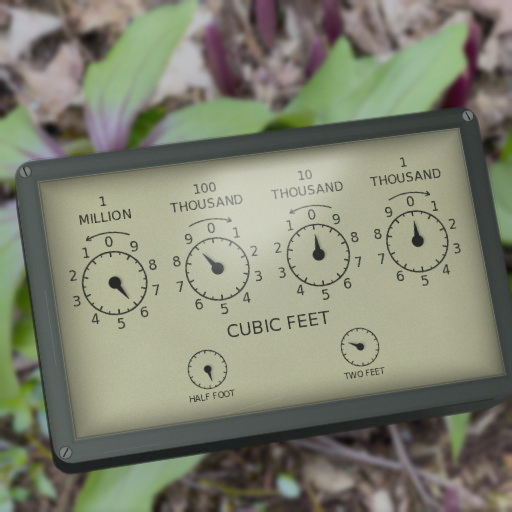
590000 ft³
